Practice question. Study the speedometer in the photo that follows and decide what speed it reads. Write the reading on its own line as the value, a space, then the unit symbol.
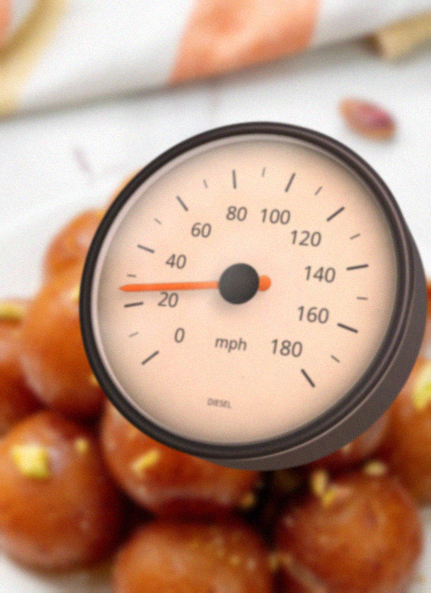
25 mph
